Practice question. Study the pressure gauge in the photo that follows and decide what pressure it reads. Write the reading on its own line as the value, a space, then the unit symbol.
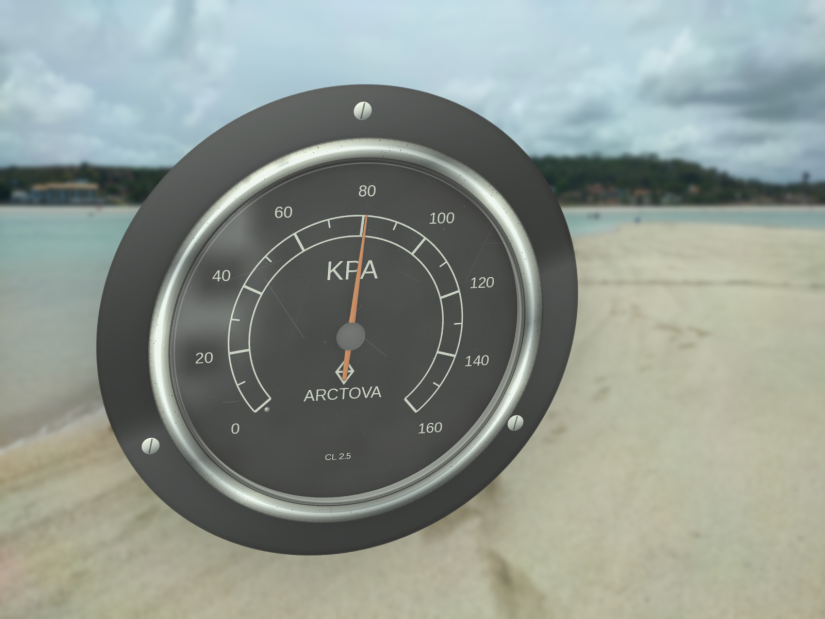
80 kPa
